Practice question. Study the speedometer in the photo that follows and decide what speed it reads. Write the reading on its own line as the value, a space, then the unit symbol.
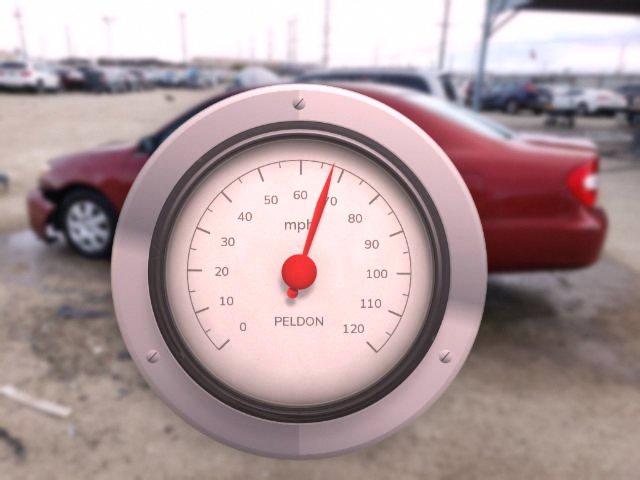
67.5 mph
